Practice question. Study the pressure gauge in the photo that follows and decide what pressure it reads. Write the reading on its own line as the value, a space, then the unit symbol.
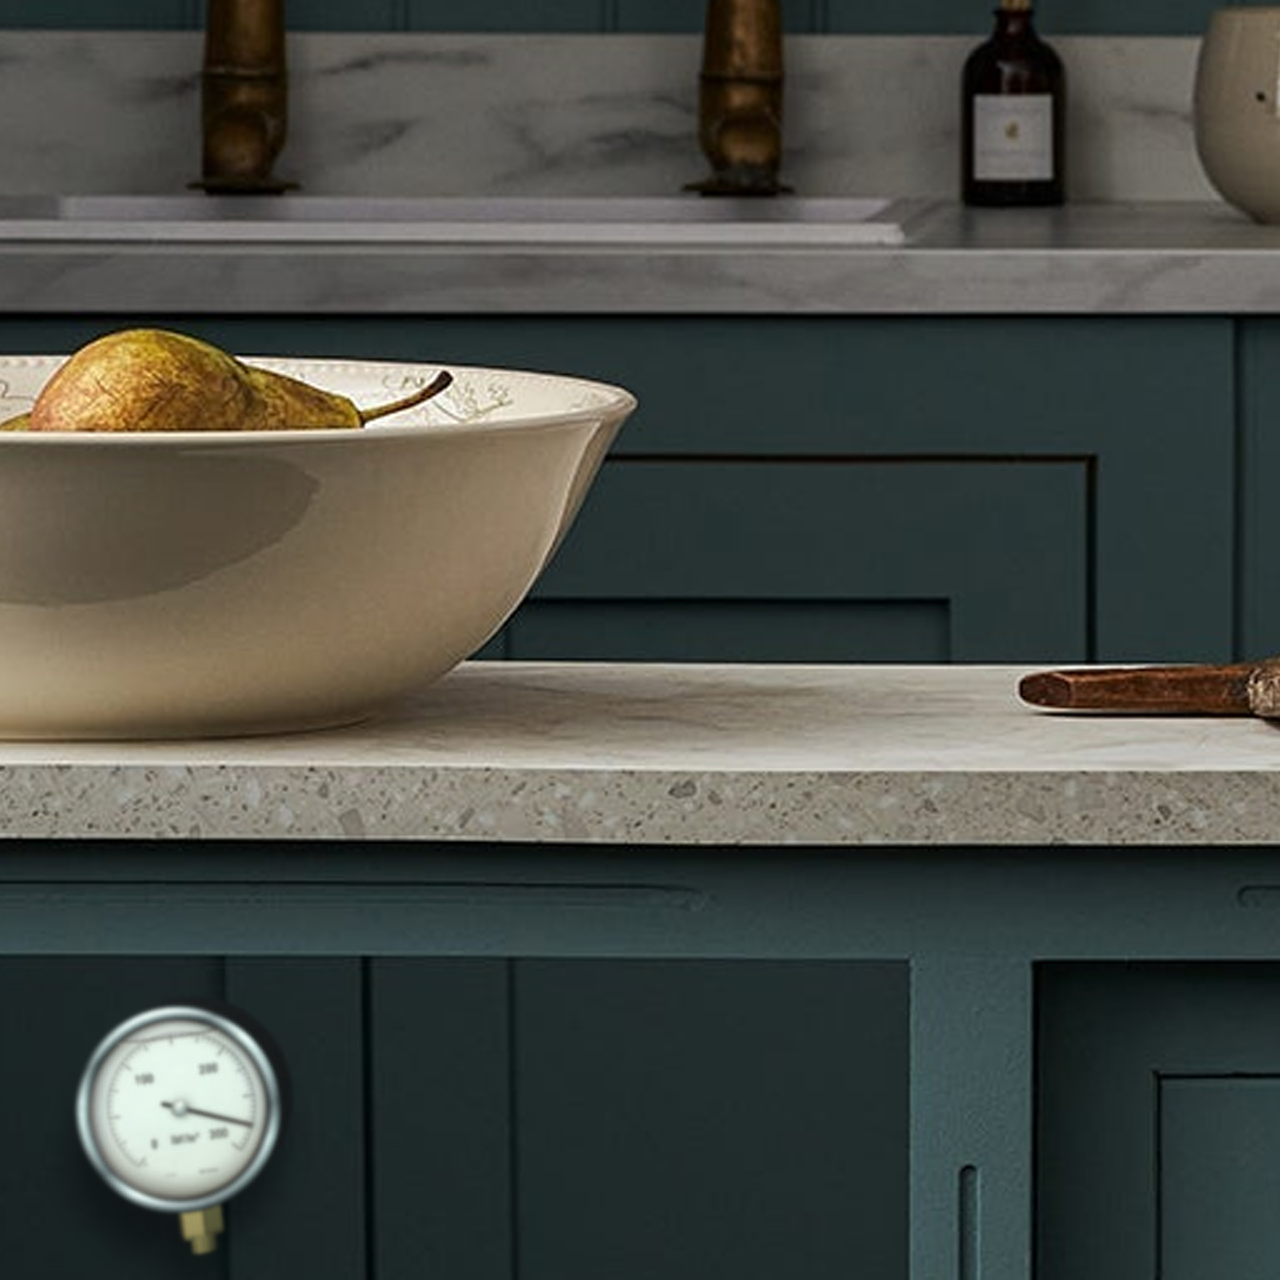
275 psi
